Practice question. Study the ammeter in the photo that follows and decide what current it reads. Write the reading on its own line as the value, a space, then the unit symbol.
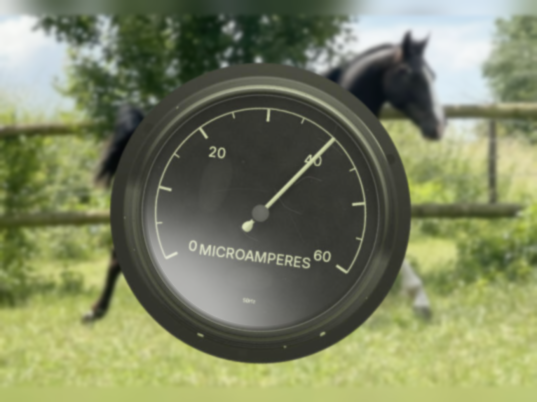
40 µA
